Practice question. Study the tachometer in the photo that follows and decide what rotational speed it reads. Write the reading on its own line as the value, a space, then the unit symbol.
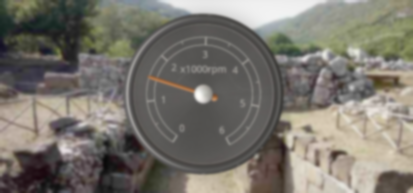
1500 rpm
